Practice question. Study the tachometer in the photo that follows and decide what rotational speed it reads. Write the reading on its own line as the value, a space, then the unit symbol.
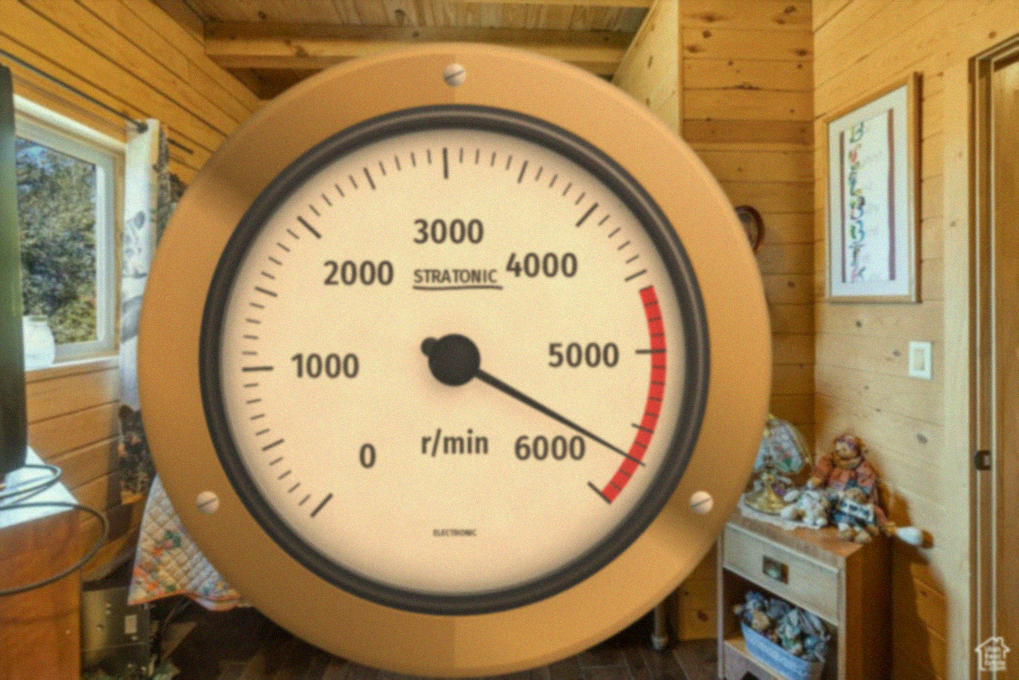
5700 rpm
